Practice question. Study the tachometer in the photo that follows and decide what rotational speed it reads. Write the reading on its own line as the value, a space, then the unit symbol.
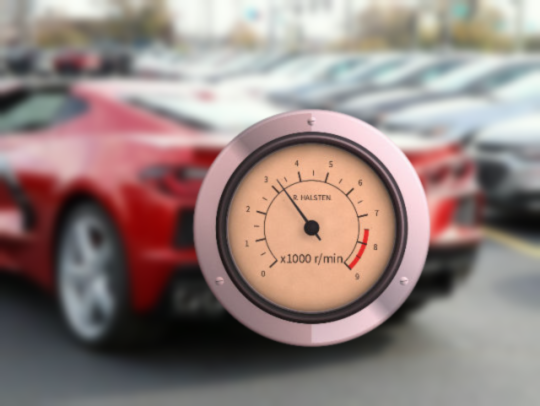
3250 rpm
